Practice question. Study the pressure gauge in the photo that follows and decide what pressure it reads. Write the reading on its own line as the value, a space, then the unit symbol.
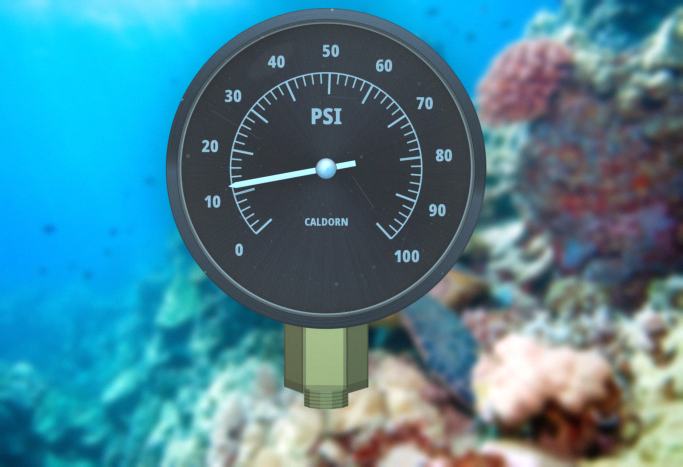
12 psi
